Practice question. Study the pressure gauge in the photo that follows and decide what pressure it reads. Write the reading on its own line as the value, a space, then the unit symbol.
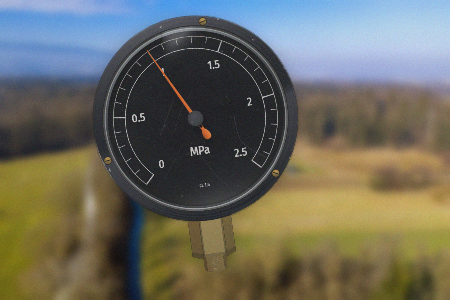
1 MPa
